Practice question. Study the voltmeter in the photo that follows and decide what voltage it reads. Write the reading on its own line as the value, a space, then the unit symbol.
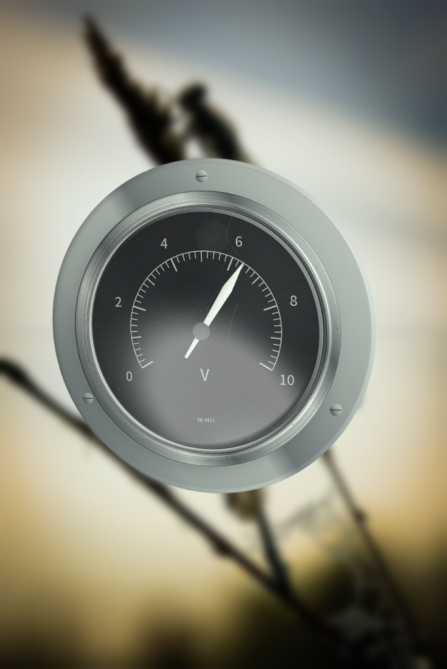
6.4 V
